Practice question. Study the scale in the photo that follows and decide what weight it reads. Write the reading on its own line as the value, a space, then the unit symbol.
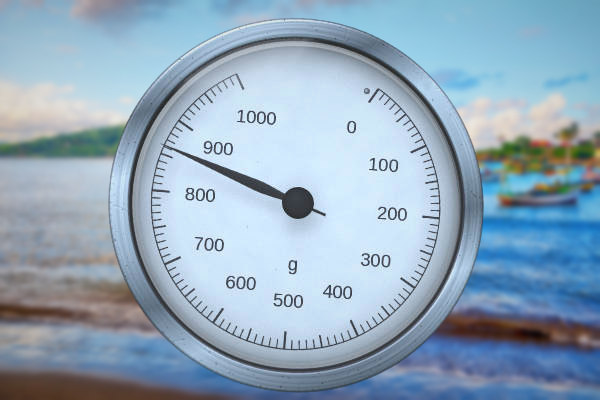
860 g
